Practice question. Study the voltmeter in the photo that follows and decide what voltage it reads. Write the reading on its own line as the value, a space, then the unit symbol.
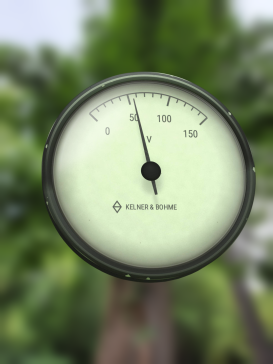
55 V
